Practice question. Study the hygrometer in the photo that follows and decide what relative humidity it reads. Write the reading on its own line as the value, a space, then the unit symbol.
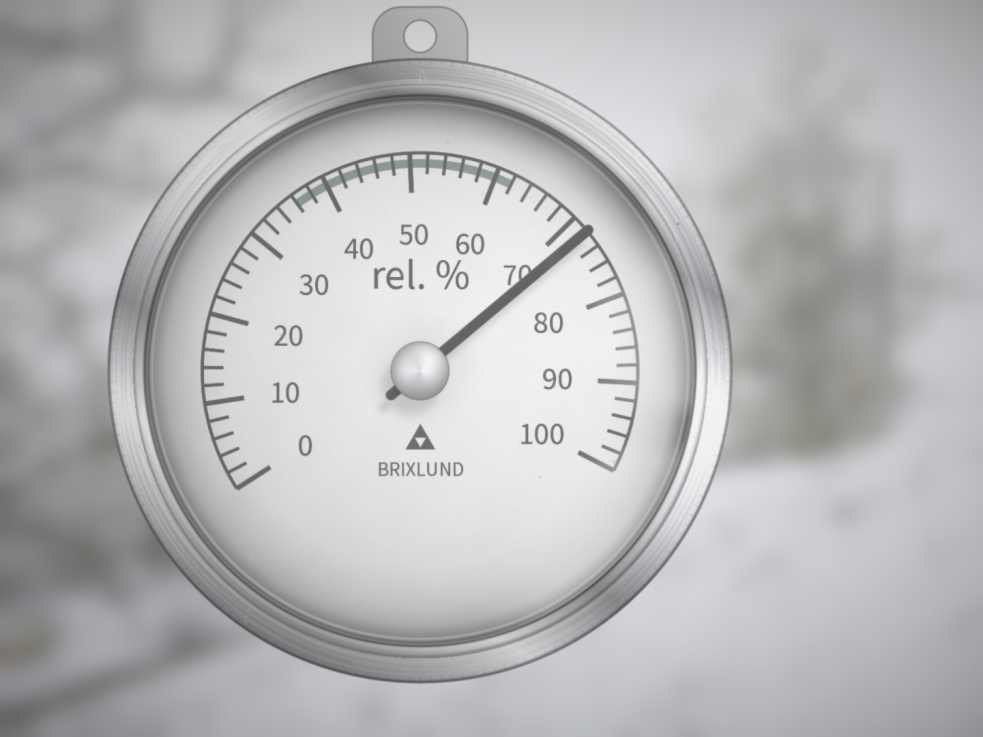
72 %
